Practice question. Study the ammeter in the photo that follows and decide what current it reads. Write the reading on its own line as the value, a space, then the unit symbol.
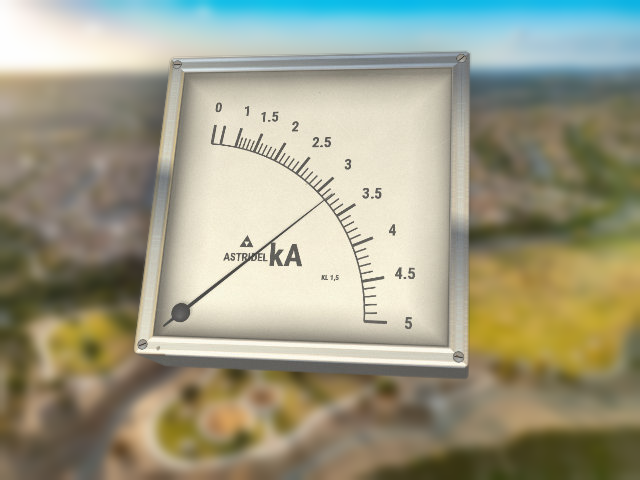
3.2 kA
